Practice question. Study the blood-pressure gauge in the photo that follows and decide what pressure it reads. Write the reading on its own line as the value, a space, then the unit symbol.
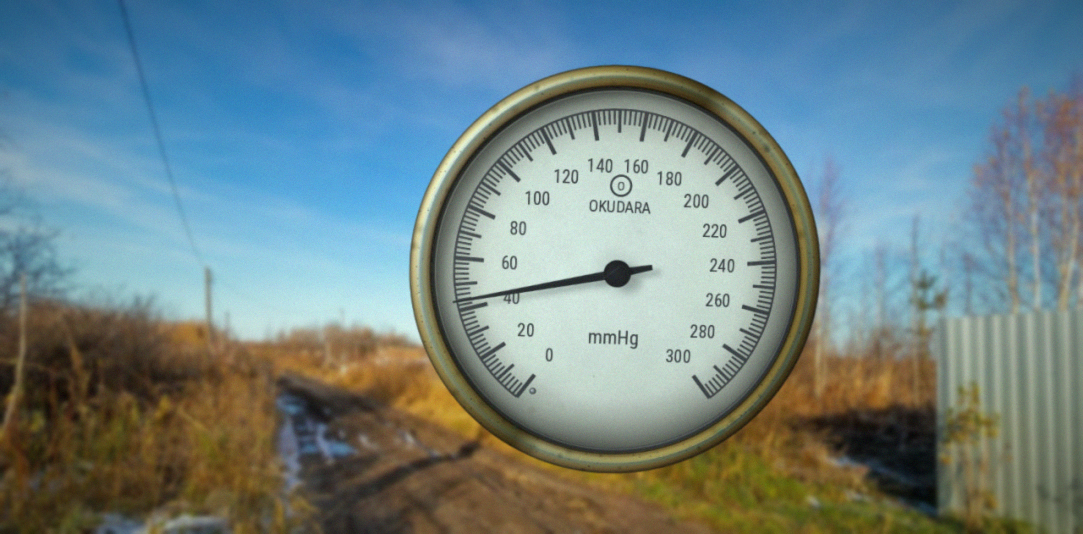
44 mmHg
